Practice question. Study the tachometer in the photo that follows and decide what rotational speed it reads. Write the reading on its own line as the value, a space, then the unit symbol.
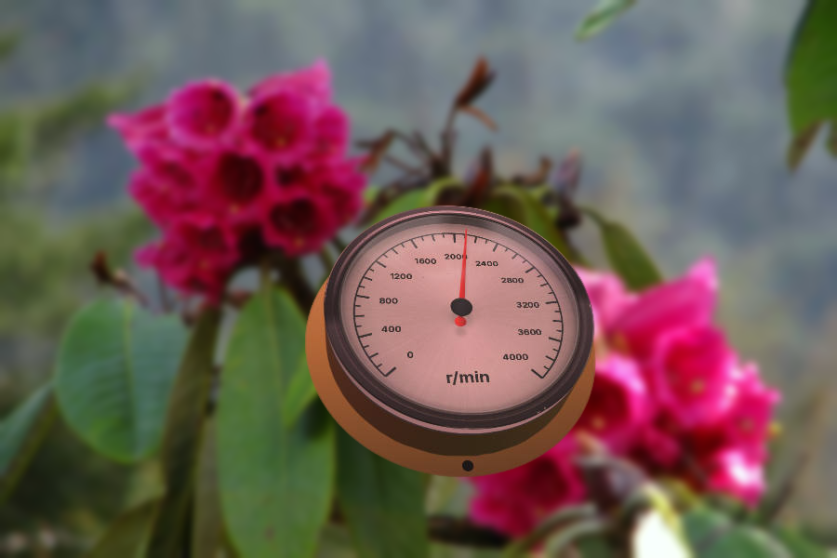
2100 rpm
